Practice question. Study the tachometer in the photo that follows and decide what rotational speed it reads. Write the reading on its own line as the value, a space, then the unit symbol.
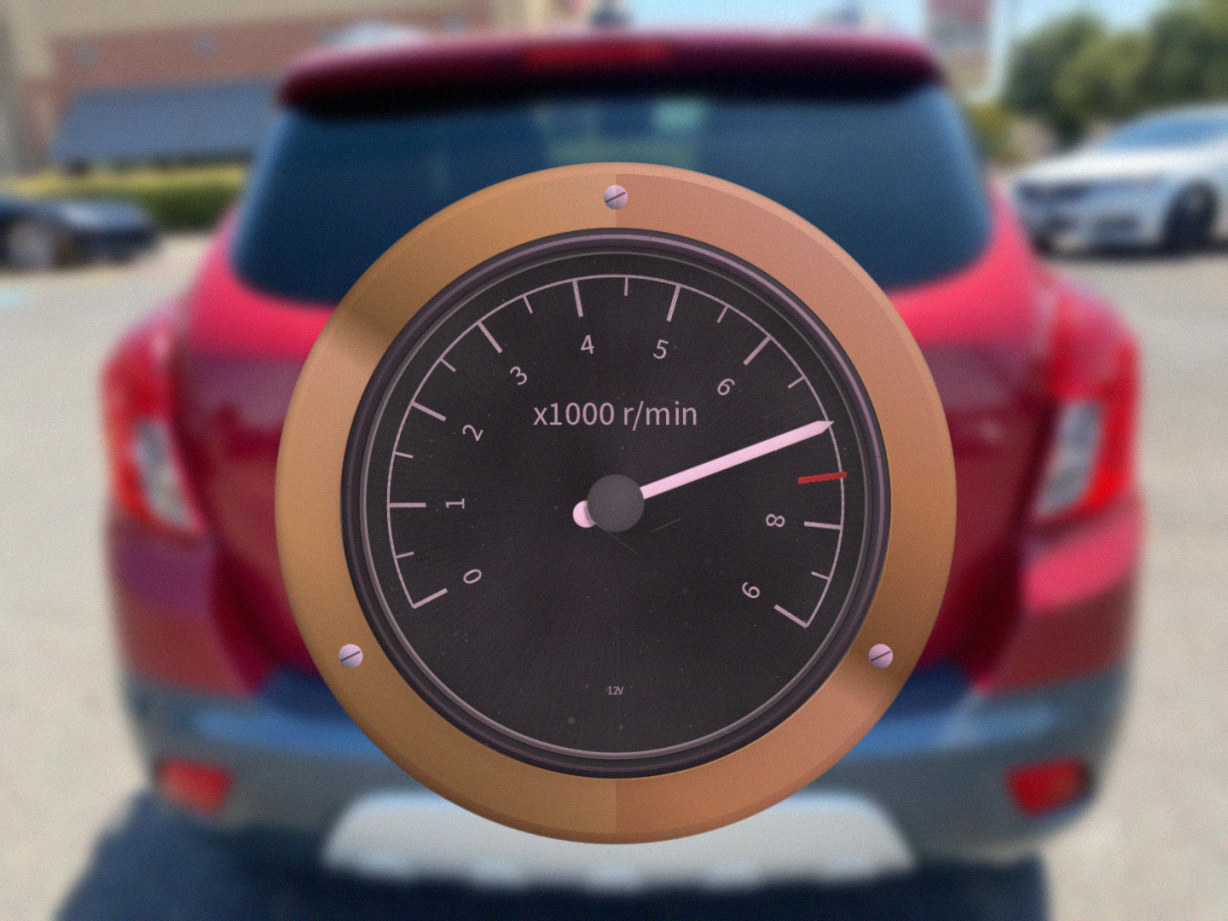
7000 rpm
